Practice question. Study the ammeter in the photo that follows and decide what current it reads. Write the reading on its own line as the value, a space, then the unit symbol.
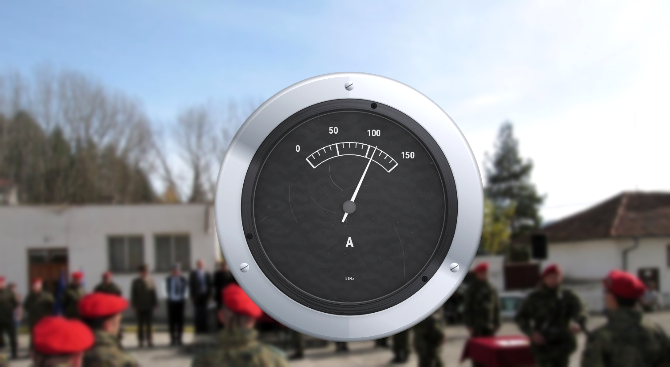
110 A
